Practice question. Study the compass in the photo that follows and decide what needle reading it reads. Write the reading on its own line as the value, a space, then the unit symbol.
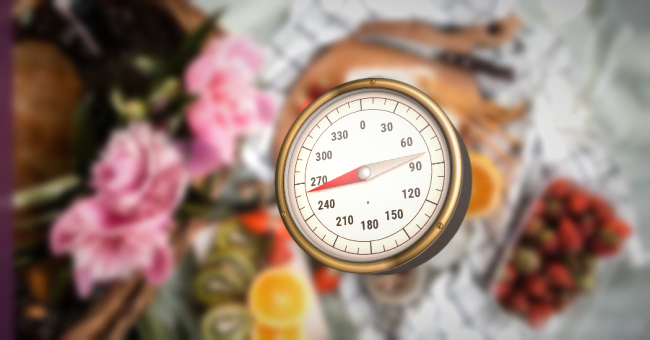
260 °
